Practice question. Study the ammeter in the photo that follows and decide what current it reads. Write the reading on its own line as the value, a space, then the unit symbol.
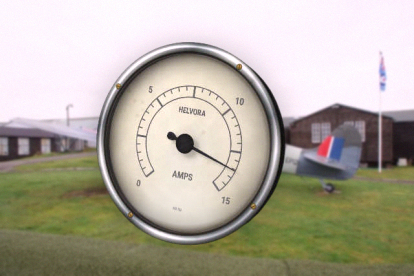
13.5 A
